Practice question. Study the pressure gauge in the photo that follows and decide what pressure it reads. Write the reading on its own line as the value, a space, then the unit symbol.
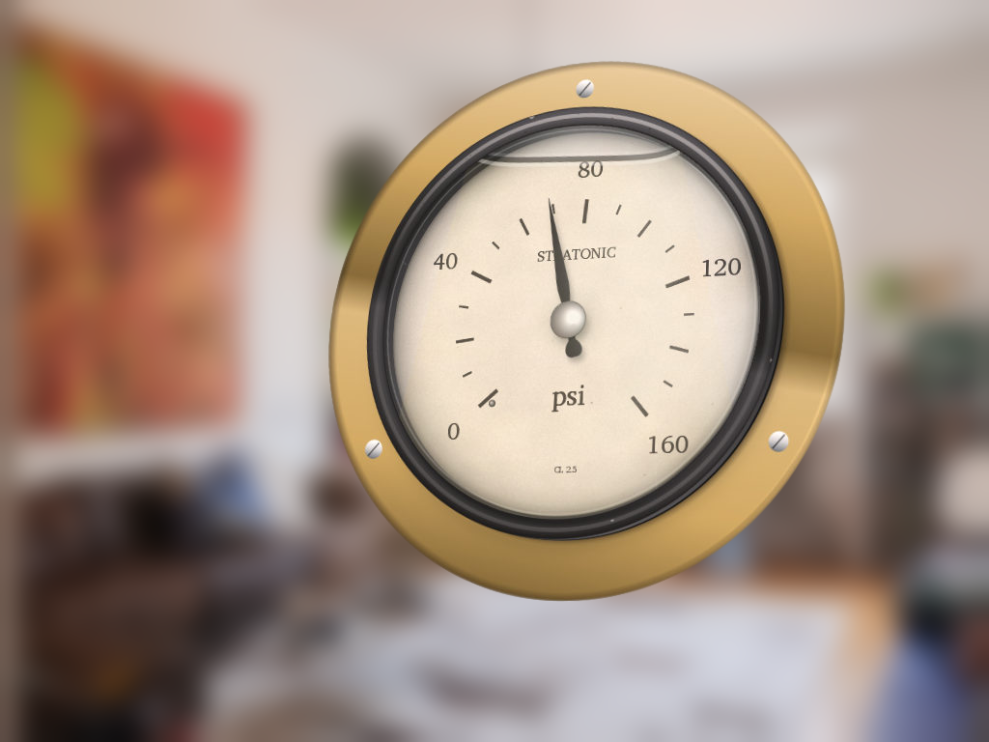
70 psi
